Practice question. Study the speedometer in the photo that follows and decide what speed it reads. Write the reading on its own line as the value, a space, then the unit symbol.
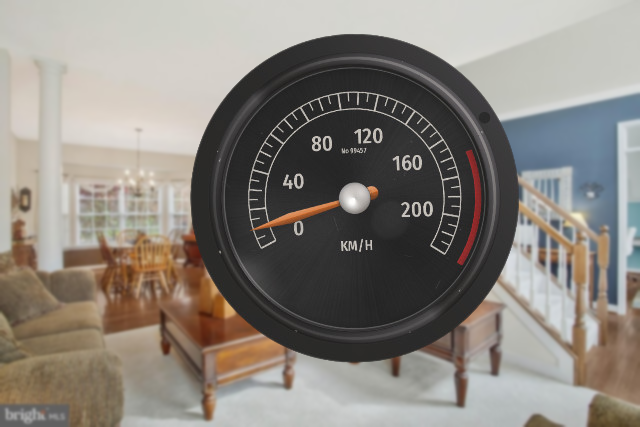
10 km/h
